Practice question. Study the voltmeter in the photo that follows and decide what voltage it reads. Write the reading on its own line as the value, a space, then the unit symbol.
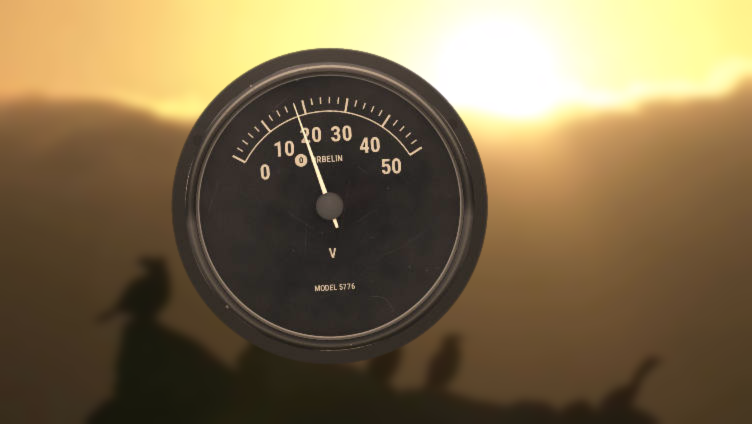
18 V
